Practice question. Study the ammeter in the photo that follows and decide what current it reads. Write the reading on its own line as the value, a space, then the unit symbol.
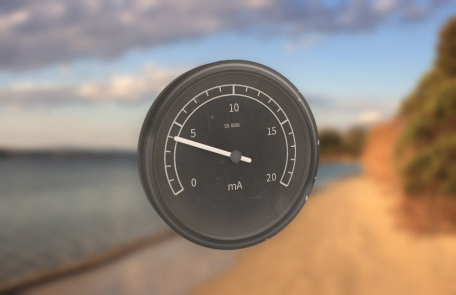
4 mA
